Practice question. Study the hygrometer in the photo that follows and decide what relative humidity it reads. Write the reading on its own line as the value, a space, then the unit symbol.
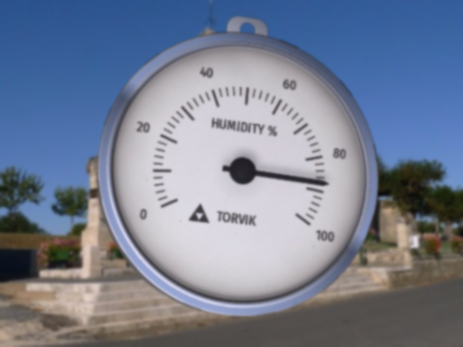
88 %
